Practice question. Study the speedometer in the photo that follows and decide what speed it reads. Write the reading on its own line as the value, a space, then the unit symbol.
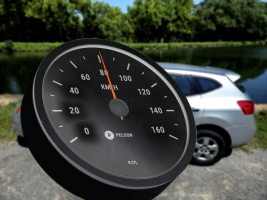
80 km/h
